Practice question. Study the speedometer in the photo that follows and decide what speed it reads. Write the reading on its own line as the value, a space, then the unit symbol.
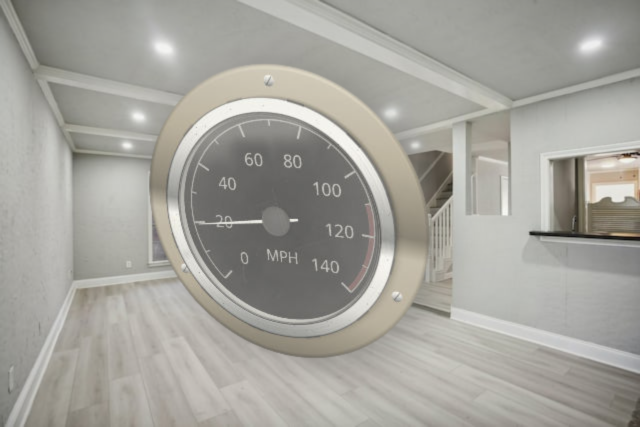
20 mph
